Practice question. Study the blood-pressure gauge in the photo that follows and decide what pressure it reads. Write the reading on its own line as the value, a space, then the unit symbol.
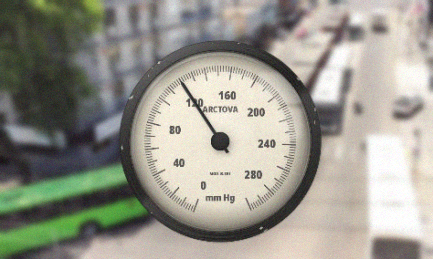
120 mmHg
